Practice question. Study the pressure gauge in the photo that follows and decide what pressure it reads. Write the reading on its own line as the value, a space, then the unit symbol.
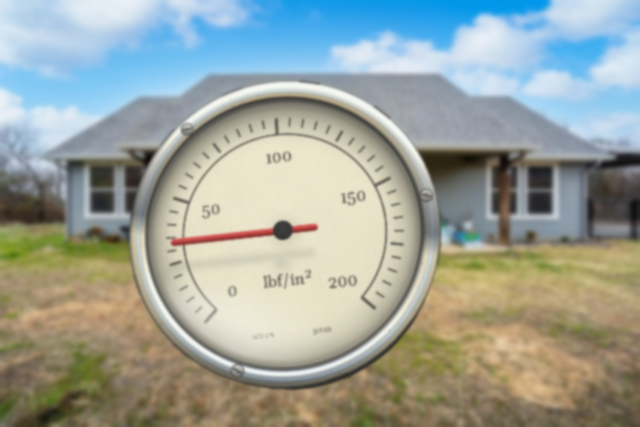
32.5 psi
